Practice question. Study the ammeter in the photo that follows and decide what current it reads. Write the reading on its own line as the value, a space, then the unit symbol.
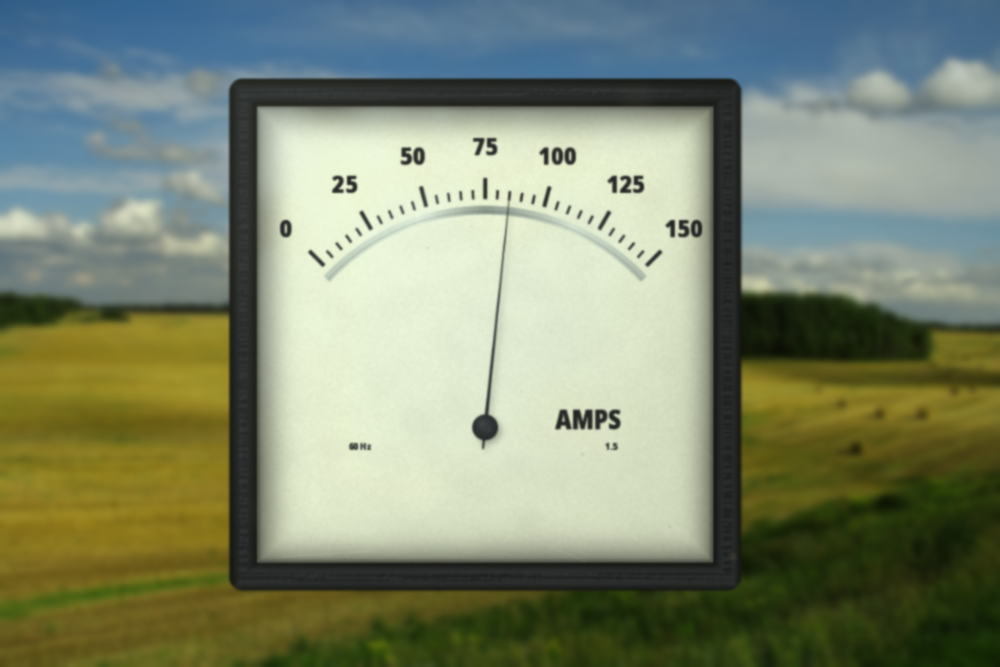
85 A
